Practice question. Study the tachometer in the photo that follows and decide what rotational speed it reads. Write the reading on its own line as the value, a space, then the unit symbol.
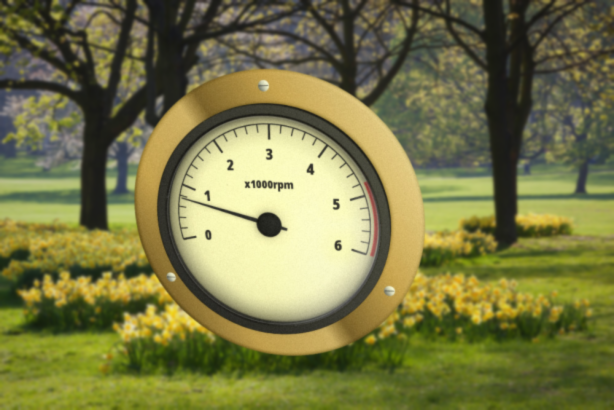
800 rpm
